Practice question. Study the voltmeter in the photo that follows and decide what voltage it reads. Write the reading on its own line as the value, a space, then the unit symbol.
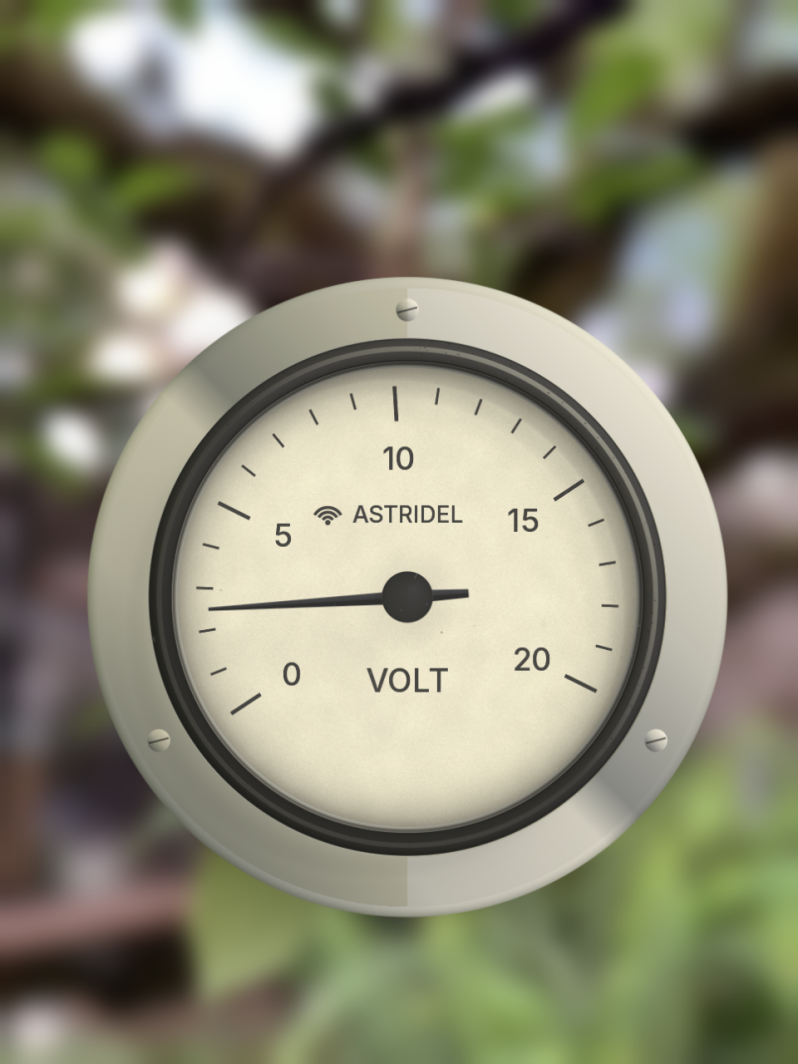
2.5 V
